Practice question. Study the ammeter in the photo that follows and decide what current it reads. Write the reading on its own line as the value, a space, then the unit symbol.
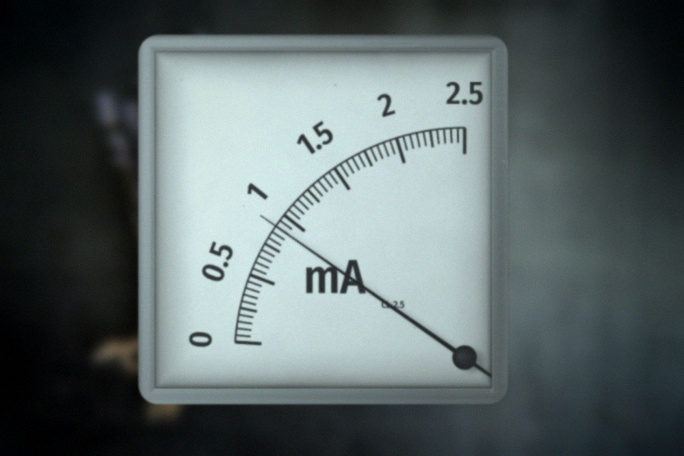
0.9 mA
